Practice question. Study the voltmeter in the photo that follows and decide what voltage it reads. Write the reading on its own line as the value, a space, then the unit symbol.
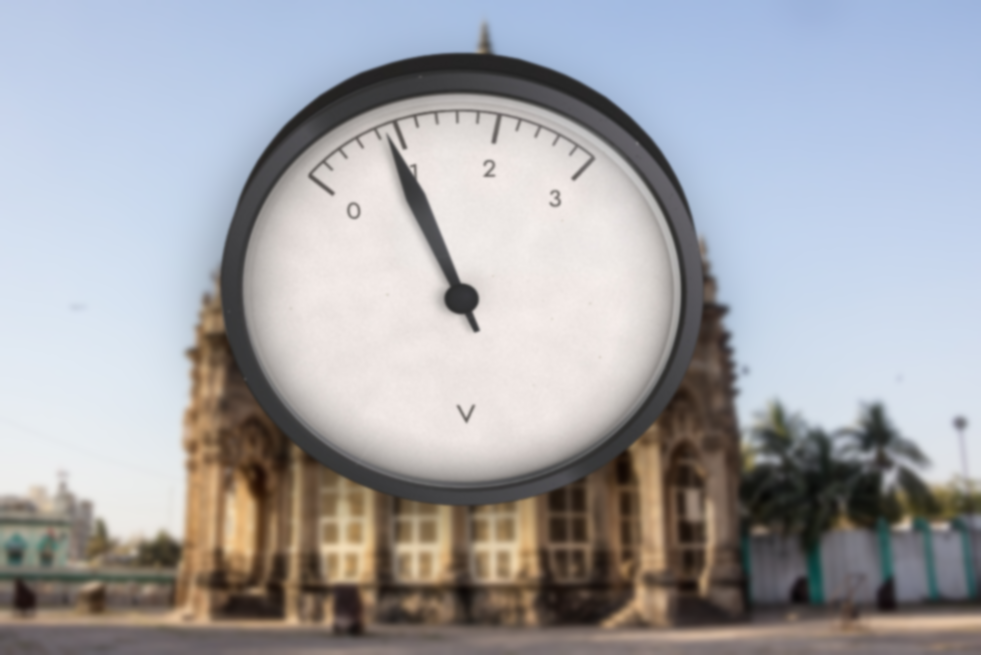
0.9 V
